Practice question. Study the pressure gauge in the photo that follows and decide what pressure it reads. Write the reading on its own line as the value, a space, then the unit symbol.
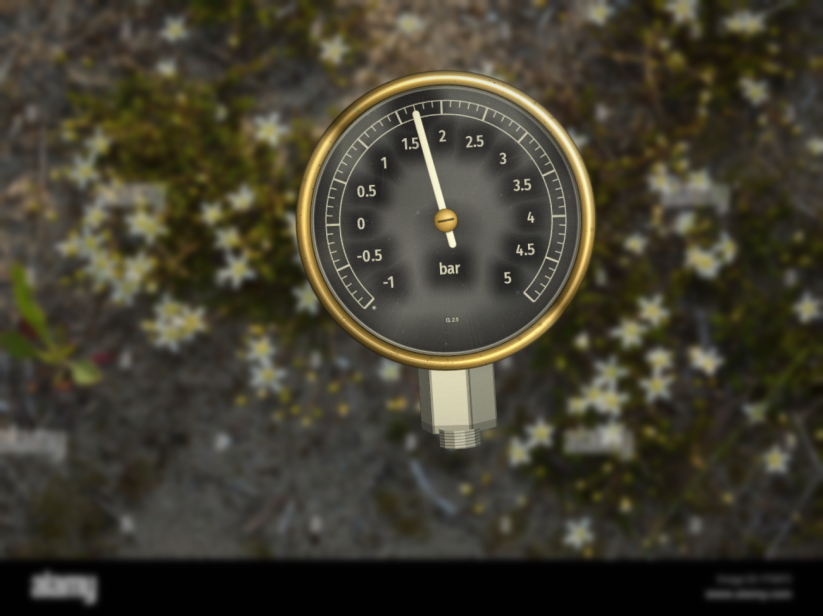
1.7 bar
